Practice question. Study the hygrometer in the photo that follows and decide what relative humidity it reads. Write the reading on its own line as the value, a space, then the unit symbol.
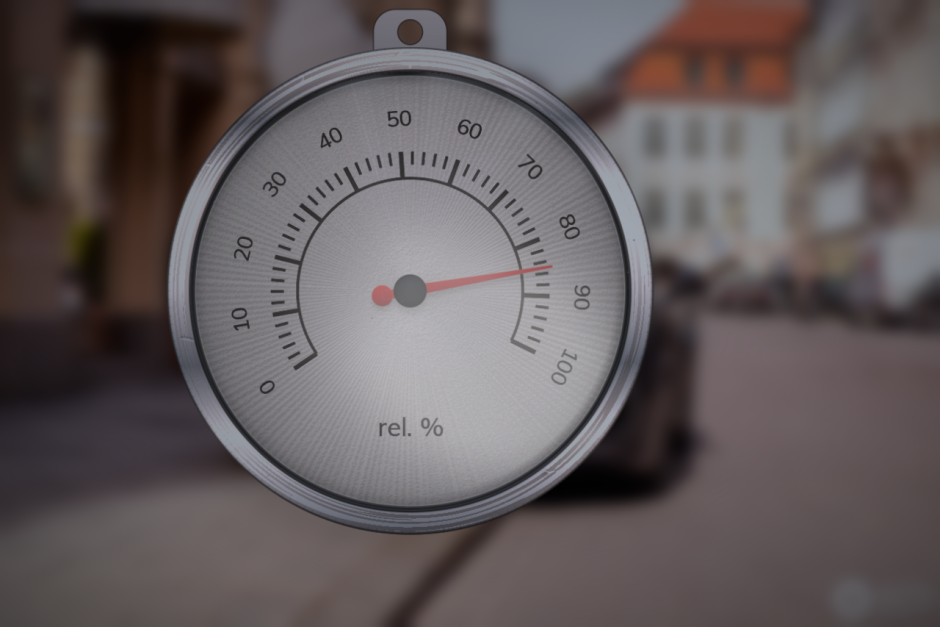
85 %
